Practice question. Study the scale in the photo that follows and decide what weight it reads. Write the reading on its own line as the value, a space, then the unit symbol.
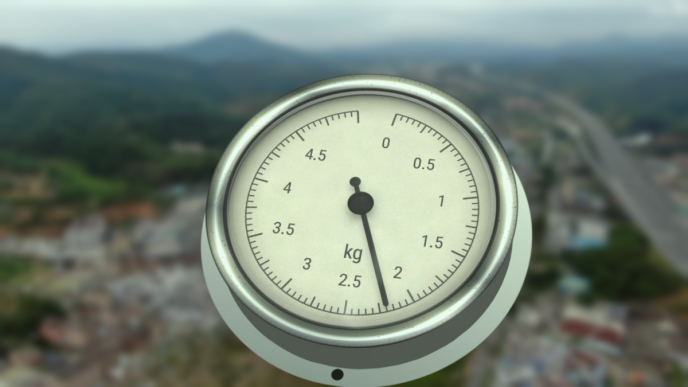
2.2 kg
